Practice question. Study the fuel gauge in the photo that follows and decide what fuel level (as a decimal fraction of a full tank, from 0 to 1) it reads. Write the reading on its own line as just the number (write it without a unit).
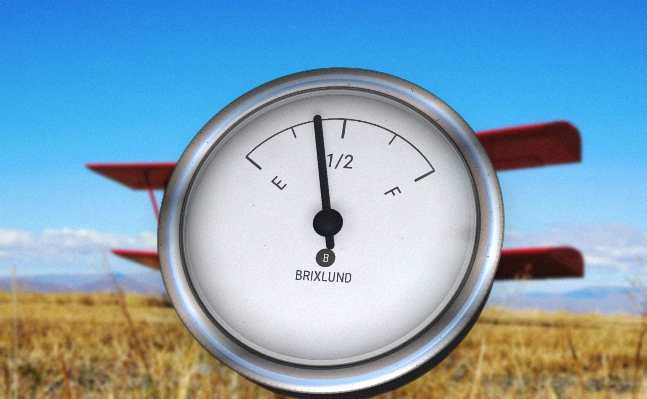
0.375
